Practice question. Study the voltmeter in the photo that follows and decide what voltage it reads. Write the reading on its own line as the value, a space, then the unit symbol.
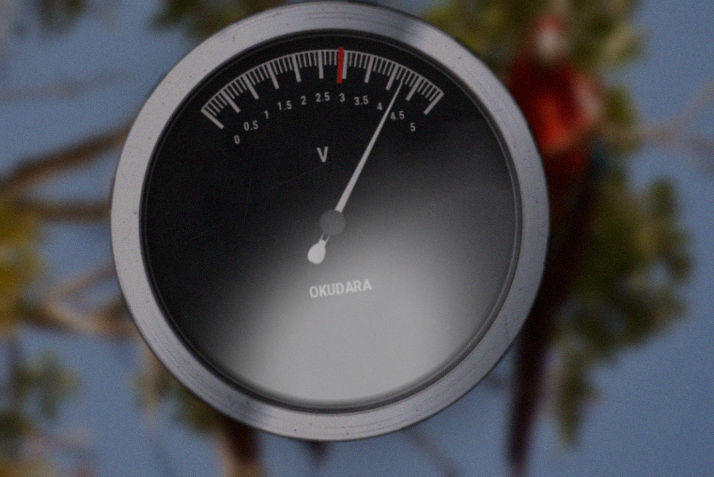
4.2 V
